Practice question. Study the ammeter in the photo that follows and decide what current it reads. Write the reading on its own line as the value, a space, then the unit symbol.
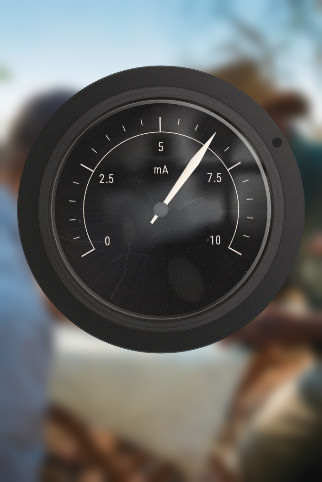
6.5 mA
